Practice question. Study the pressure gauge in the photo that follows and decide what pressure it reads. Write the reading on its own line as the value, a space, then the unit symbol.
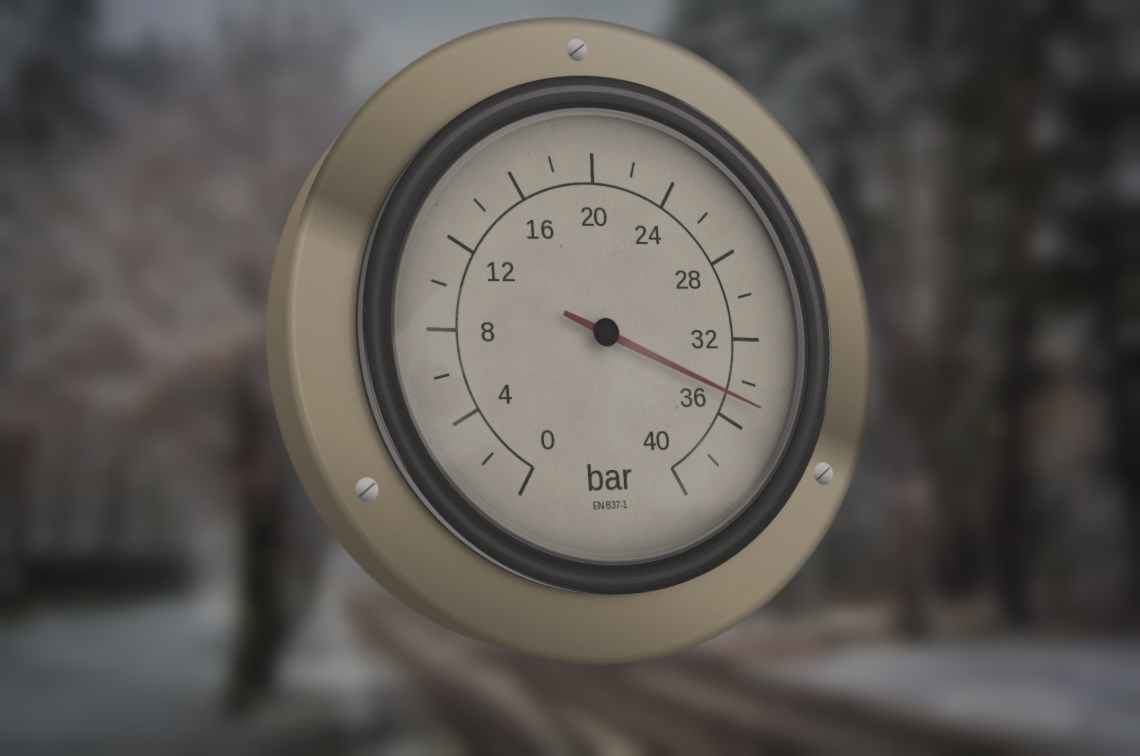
35 bar
